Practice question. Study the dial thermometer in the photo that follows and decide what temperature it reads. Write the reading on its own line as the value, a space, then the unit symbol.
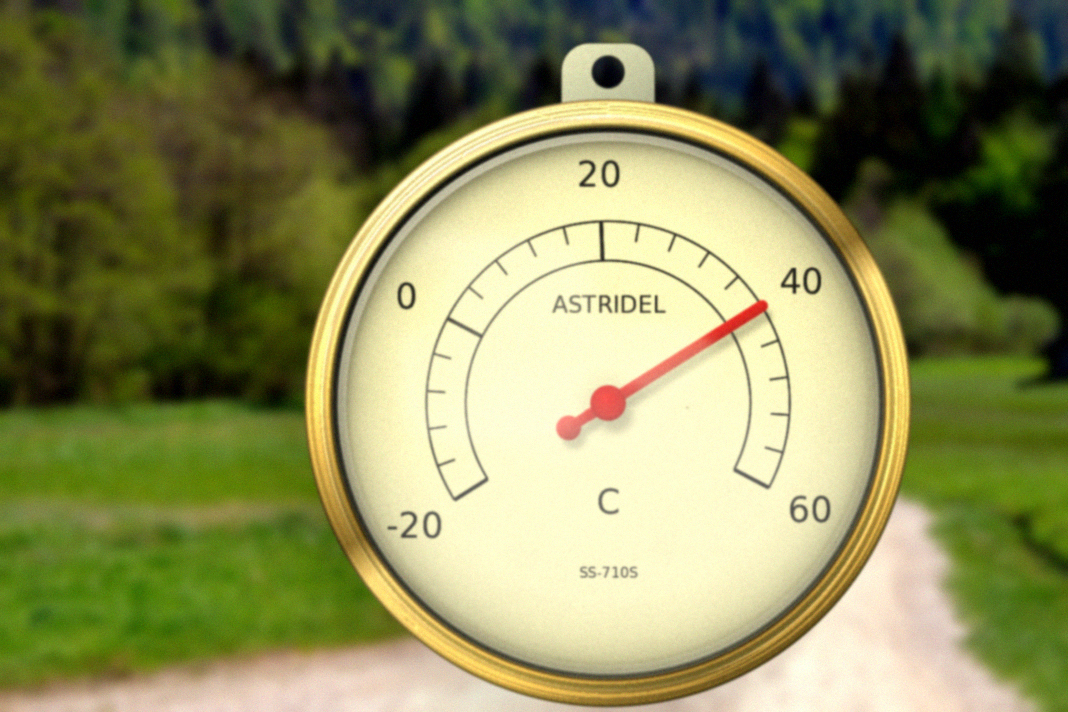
40 °C
